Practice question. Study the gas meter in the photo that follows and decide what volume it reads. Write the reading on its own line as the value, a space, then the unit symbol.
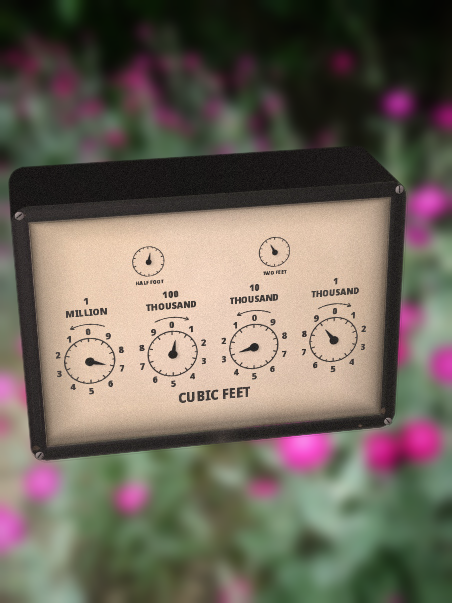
702900 ft³
